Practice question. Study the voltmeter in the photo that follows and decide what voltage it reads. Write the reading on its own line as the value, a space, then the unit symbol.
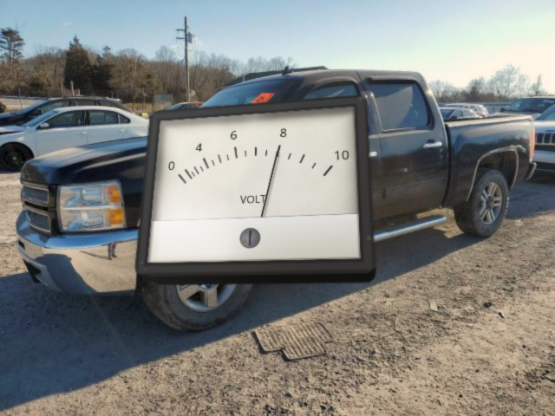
8 V
